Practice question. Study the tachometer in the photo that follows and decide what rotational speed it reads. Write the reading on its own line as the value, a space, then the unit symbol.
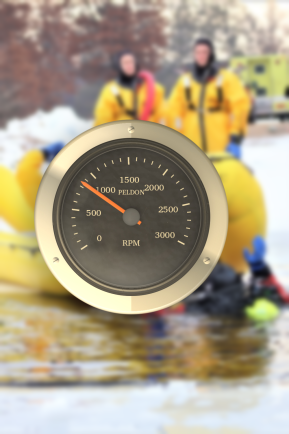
850 rpm
